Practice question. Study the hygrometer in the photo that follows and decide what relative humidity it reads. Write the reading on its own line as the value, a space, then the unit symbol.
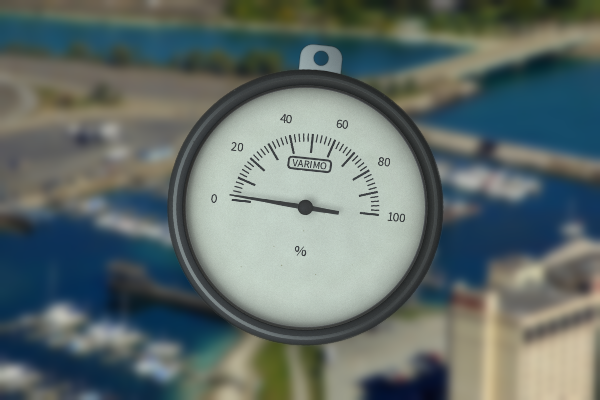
2 %
